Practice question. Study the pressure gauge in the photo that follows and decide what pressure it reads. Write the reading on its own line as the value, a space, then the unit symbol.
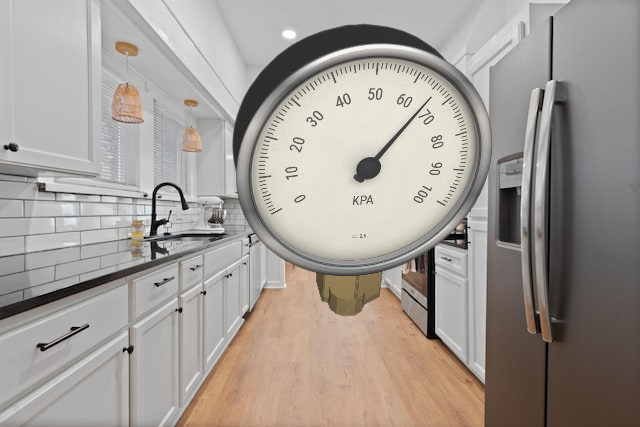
65 kPa
